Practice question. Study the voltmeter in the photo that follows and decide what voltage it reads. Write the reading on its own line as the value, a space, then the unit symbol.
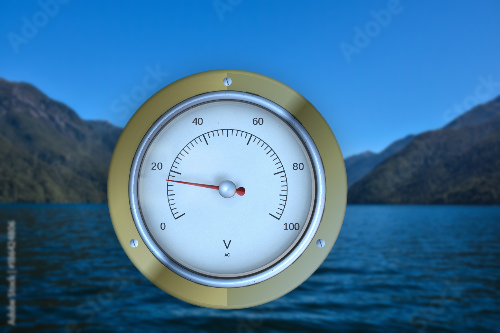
16 V
